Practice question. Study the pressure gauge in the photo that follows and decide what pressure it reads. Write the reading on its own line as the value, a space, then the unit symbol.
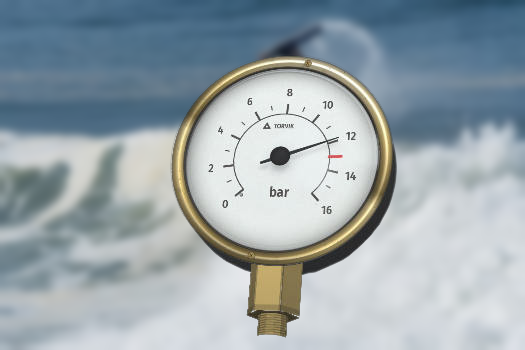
12 bar
